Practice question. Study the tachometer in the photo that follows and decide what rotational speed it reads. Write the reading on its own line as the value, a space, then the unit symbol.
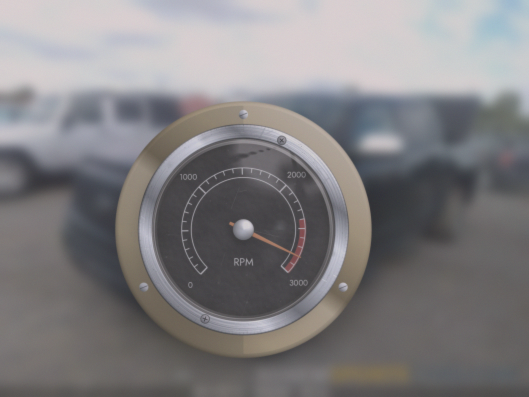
2800 rpm
